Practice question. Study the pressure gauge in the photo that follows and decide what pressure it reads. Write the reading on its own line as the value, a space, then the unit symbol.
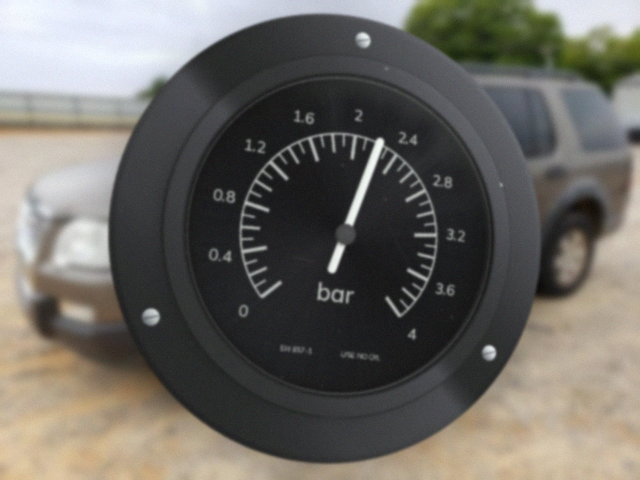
2.2 bar
